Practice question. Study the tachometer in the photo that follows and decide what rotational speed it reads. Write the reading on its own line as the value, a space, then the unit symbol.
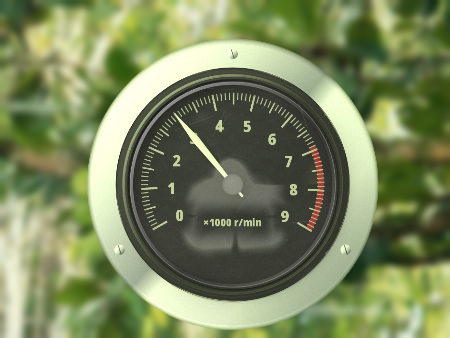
3000 rpm
